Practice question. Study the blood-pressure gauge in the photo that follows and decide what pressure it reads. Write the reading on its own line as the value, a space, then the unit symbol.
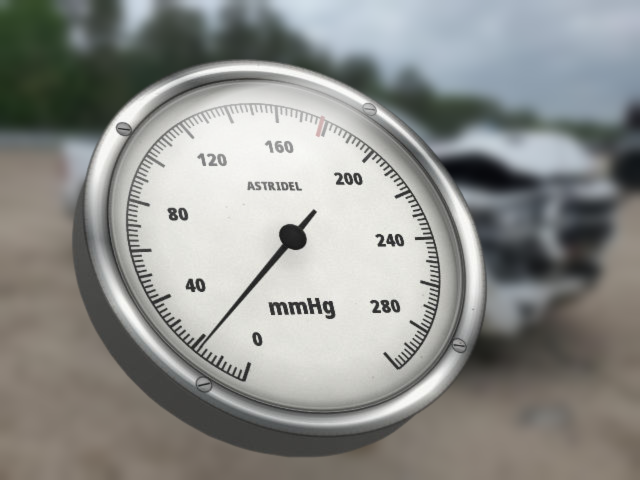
18 mmHg
